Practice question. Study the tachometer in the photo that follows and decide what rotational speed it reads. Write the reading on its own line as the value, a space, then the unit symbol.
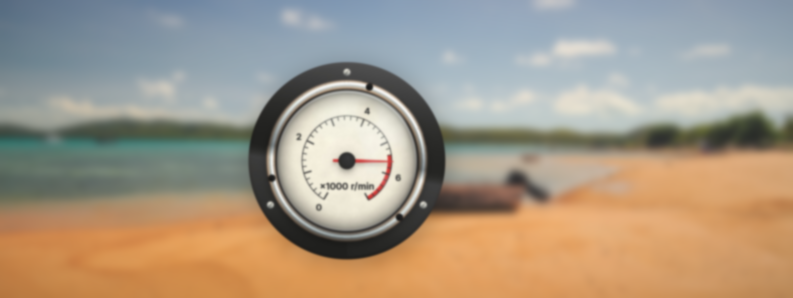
5600 rpm
